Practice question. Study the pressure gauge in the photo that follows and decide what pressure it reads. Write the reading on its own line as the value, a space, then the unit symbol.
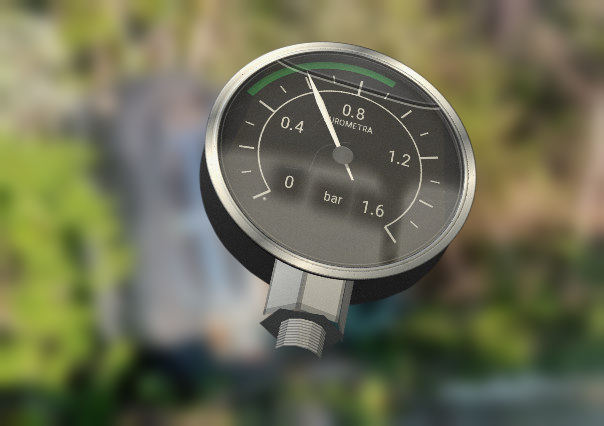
0.6 bar
